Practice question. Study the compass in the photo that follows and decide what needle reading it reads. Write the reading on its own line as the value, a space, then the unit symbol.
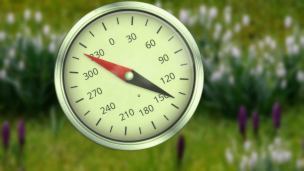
322.5 °
